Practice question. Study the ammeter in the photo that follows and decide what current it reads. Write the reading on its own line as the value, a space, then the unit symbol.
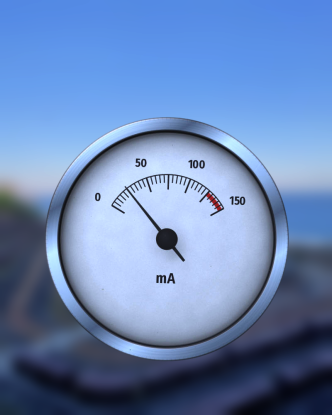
25 mA
